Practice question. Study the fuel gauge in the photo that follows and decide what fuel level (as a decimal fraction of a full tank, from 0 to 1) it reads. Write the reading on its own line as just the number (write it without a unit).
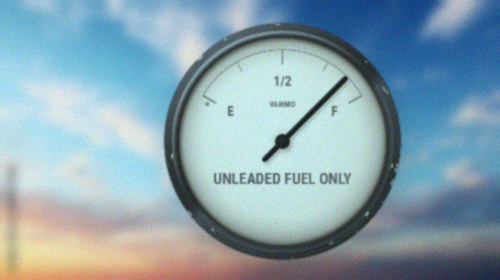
0.875
